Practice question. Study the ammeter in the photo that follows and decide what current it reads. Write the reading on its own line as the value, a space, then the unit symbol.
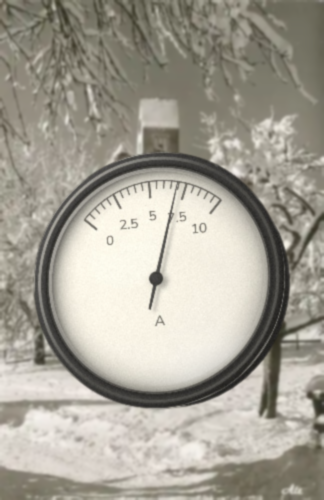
7 A
